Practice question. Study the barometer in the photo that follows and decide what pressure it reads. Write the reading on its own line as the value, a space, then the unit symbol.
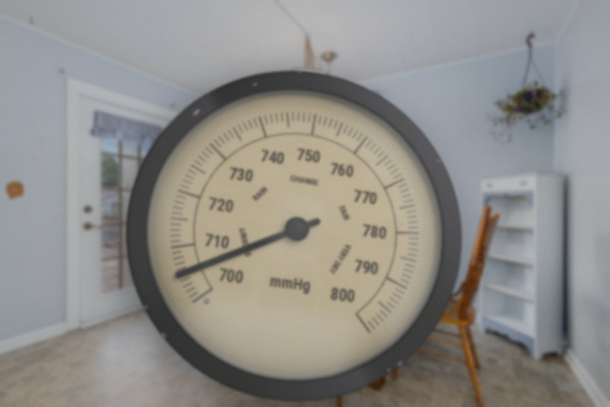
705 mmHg
